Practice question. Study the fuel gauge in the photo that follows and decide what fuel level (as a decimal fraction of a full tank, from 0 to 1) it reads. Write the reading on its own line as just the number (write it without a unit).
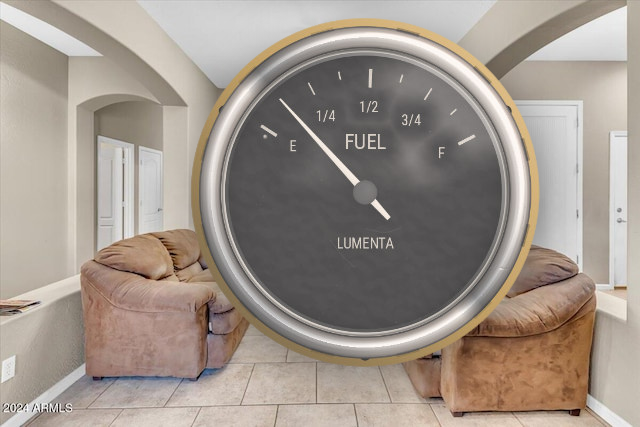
0.125
